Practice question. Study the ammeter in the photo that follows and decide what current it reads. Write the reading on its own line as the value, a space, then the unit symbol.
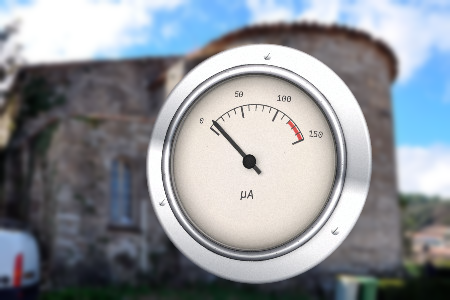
10 µA
